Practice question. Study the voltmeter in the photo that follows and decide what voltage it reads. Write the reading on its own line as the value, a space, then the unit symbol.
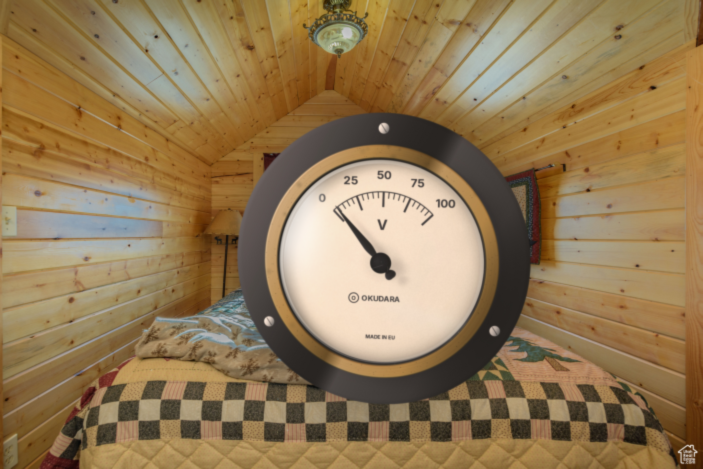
5 V
